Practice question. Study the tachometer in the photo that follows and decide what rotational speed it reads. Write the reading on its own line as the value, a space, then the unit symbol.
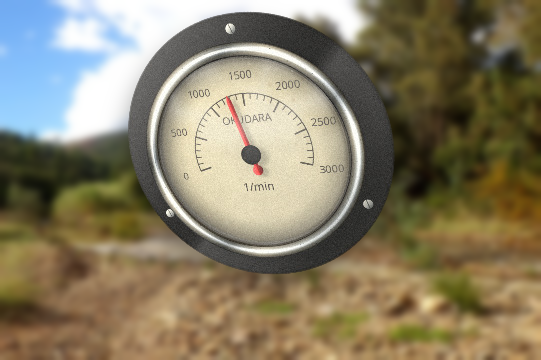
1300 rpm
